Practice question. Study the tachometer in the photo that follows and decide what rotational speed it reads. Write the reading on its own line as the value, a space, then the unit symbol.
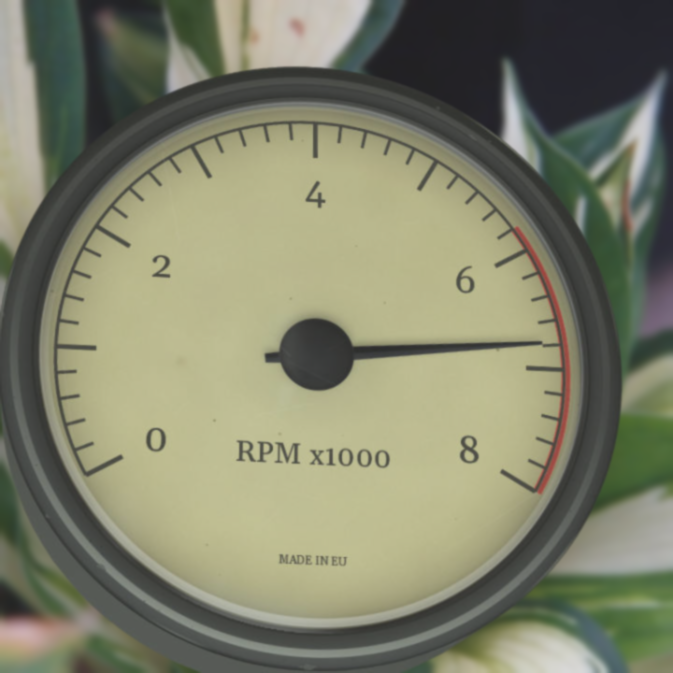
6800 rpm
